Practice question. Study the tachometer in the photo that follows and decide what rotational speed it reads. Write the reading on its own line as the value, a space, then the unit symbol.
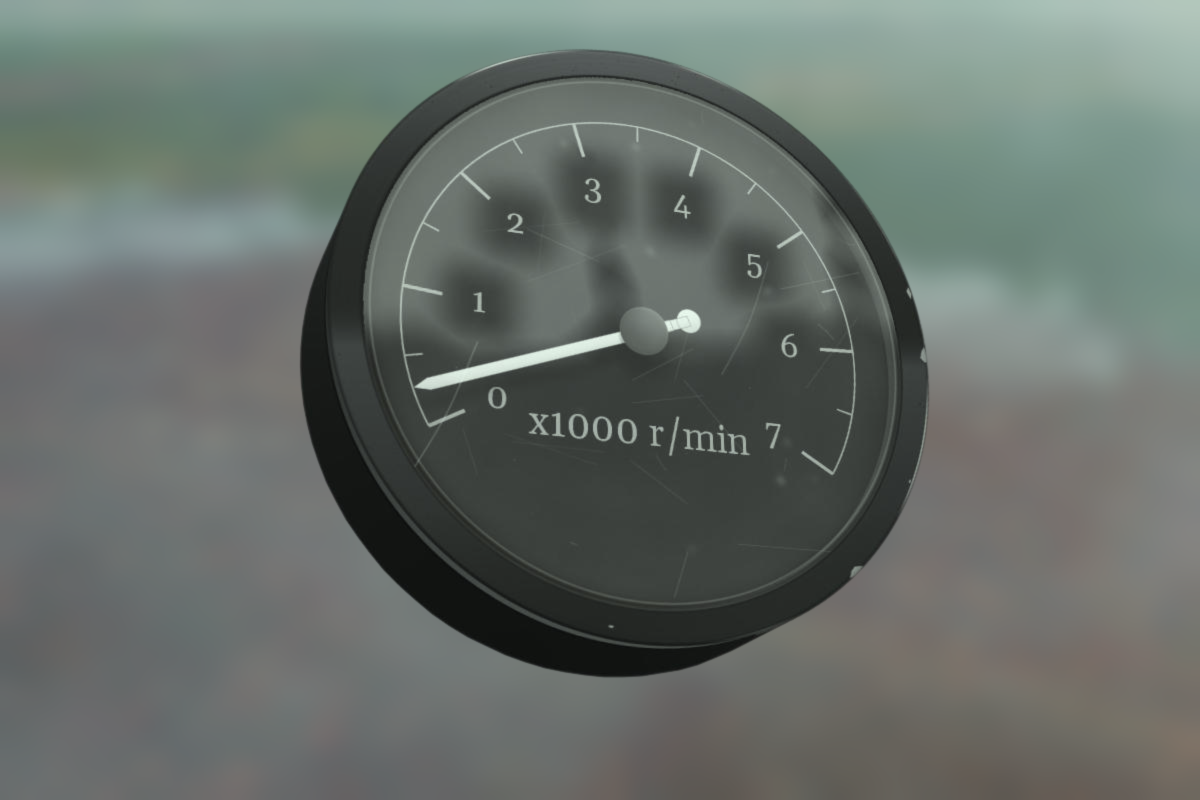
250 rpm
